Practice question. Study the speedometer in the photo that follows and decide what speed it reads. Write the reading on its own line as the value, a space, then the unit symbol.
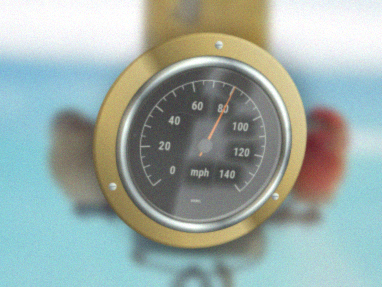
80 mph
